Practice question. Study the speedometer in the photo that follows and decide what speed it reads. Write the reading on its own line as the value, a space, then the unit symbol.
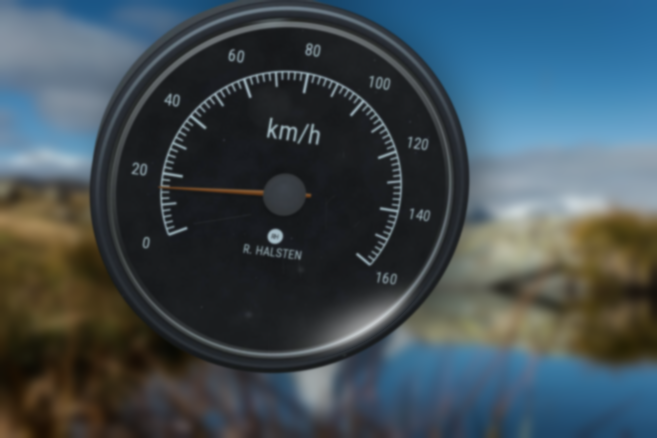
16 km/h
